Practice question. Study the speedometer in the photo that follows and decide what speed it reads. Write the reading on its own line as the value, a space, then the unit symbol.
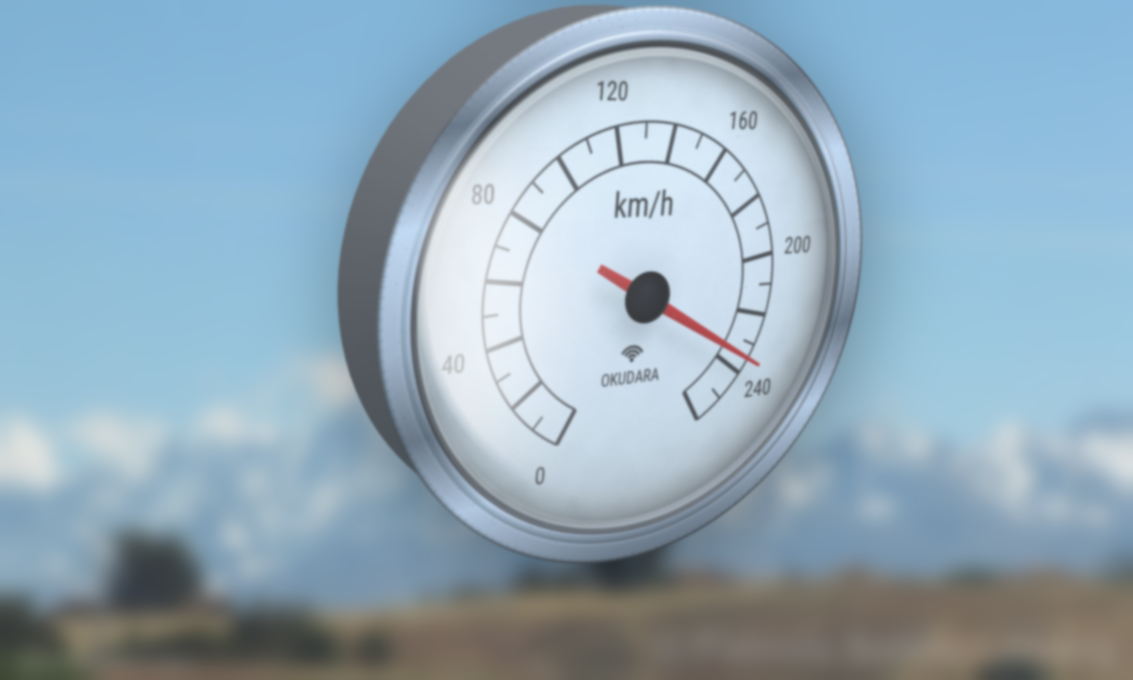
235 km/h
